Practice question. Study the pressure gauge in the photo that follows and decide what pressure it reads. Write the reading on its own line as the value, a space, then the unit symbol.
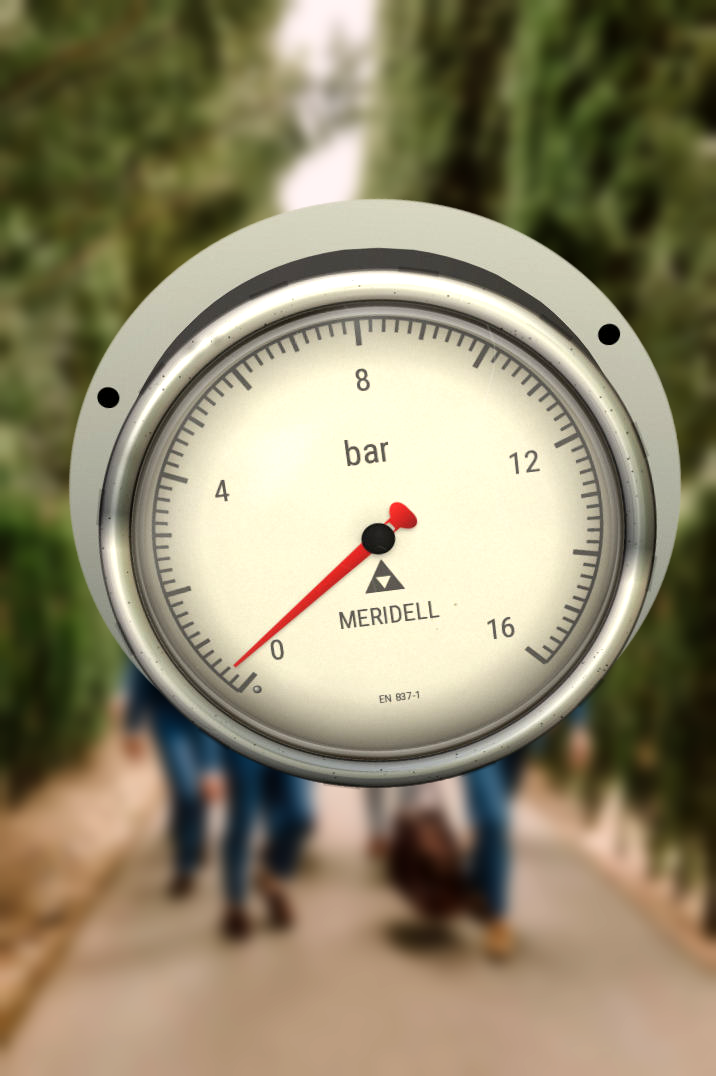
0.4 bar
